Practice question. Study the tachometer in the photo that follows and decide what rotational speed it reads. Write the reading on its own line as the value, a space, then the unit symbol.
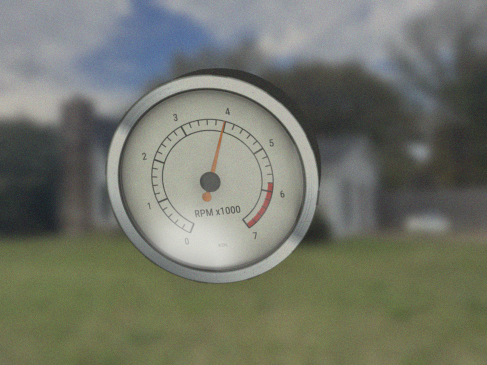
4000 rpm
